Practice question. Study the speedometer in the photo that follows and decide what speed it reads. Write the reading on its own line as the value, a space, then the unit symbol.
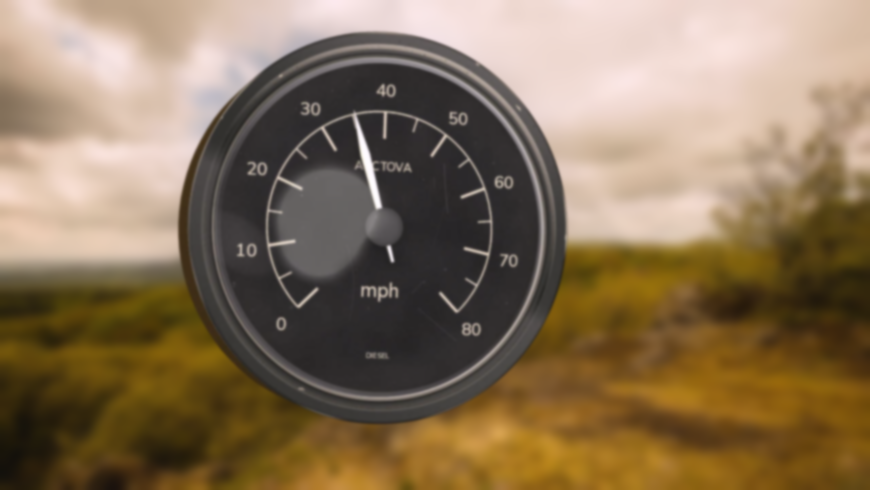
35 mph
